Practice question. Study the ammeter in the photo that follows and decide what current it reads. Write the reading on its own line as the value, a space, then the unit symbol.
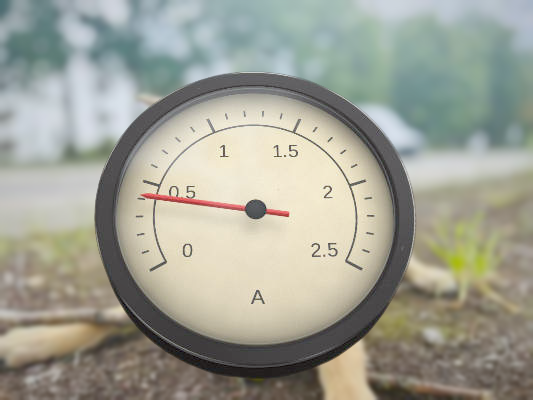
0.4 A
